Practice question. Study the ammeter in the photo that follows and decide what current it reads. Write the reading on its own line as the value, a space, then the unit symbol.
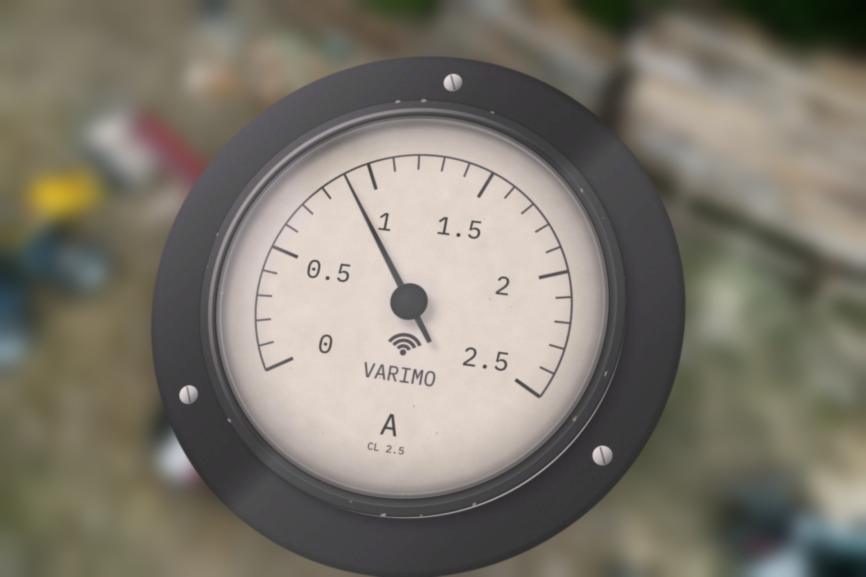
0.9 A
